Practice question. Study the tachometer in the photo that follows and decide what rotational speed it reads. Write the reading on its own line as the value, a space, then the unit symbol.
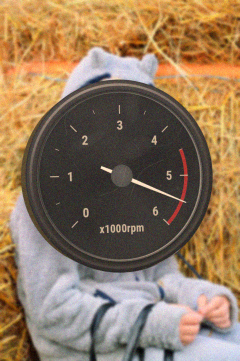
5500 rpm
